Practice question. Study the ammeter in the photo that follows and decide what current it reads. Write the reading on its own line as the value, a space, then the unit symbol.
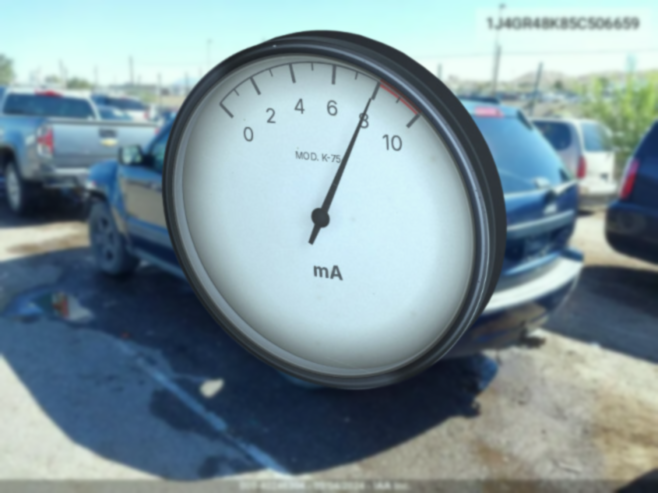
8 mA
